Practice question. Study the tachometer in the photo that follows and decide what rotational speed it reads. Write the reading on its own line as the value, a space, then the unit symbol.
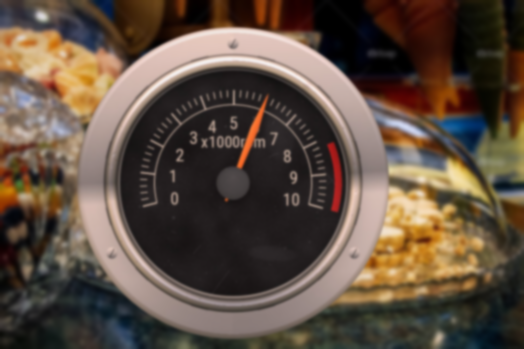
6000 rpm
